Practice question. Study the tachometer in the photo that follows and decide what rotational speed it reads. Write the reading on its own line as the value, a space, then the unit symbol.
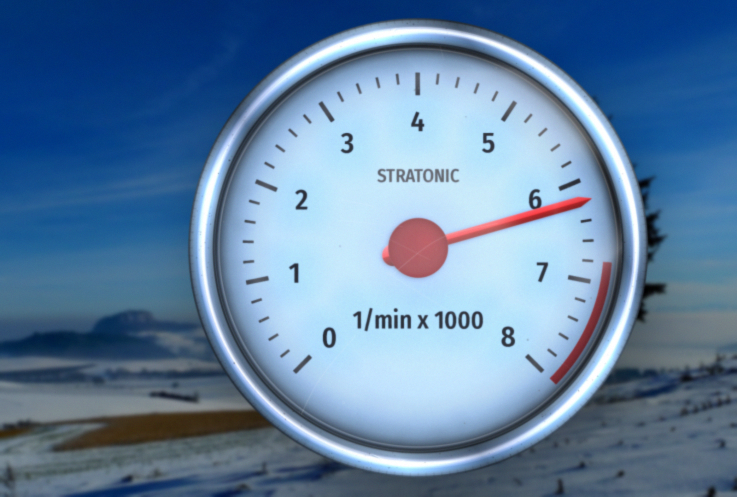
6200 rpm
